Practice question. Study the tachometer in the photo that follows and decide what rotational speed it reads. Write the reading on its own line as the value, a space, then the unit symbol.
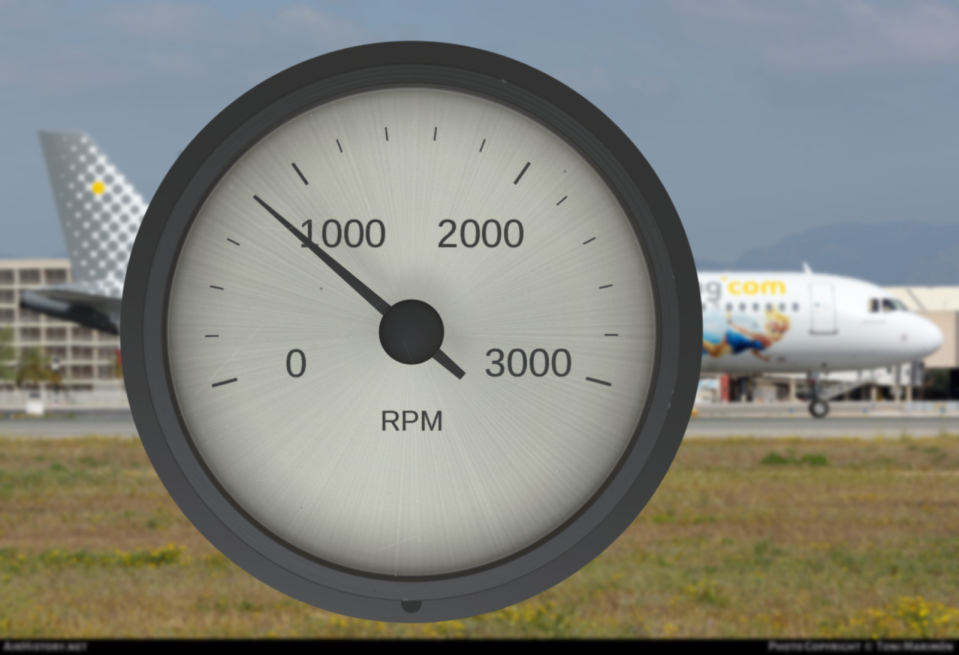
800 rpm
